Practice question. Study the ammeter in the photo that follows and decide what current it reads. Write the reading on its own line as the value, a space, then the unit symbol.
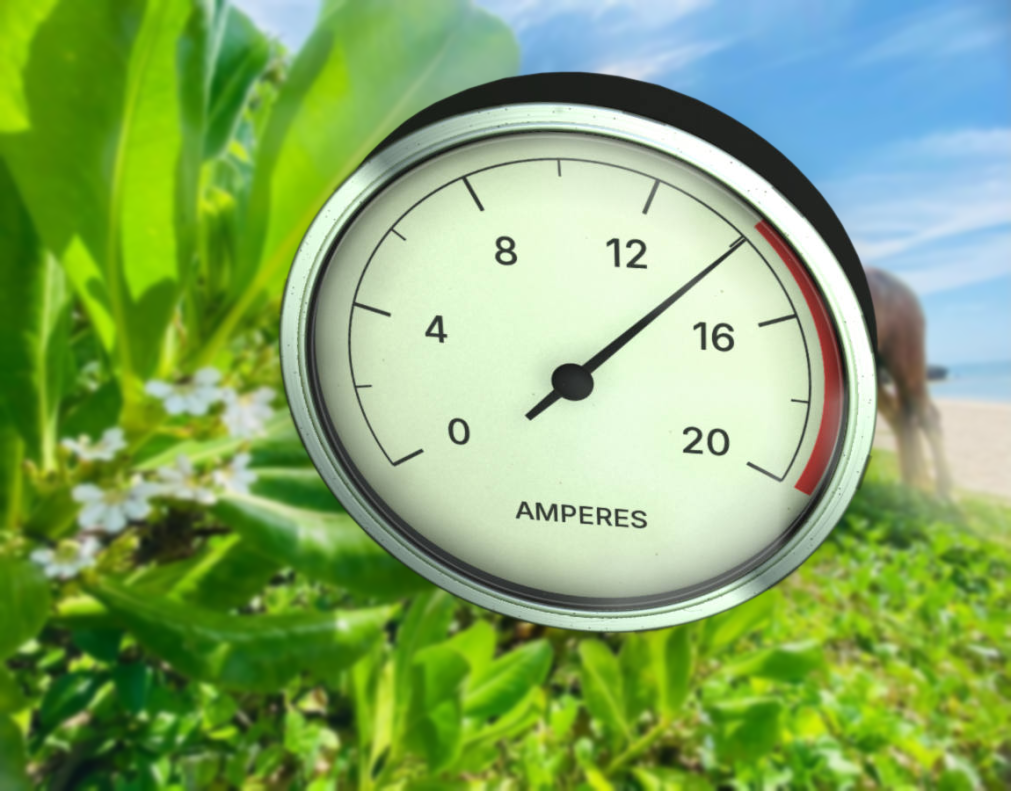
14 A
